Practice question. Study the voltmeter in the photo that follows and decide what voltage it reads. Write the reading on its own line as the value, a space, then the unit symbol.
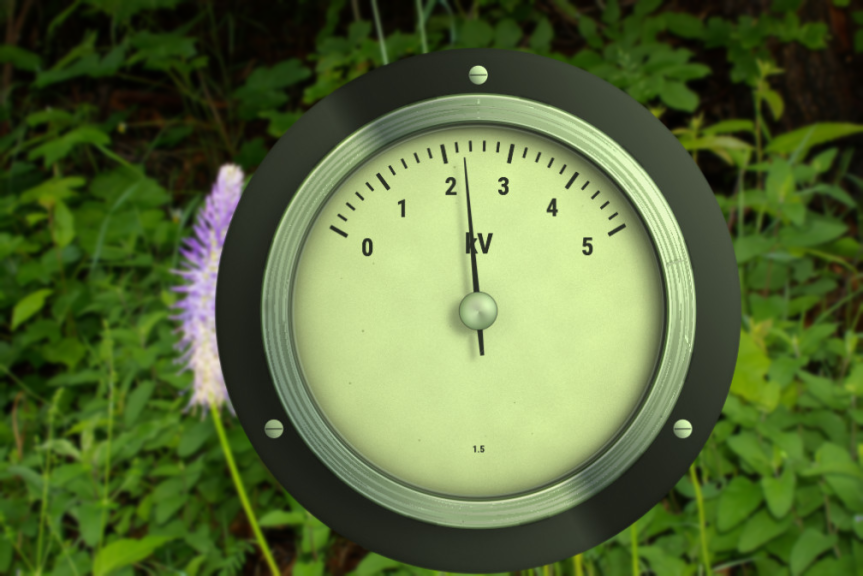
2.3 kV
